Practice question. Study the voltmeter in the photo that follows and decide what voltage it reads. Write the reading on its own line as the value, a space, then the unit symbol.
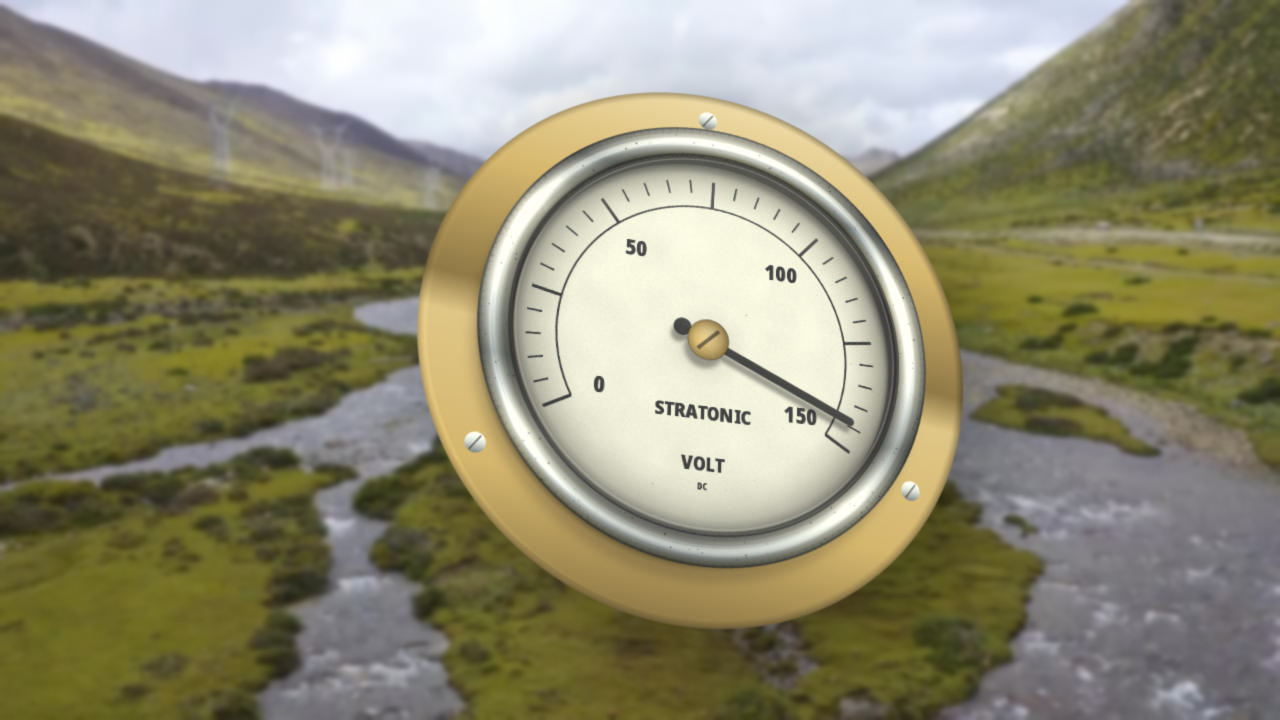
145 V
